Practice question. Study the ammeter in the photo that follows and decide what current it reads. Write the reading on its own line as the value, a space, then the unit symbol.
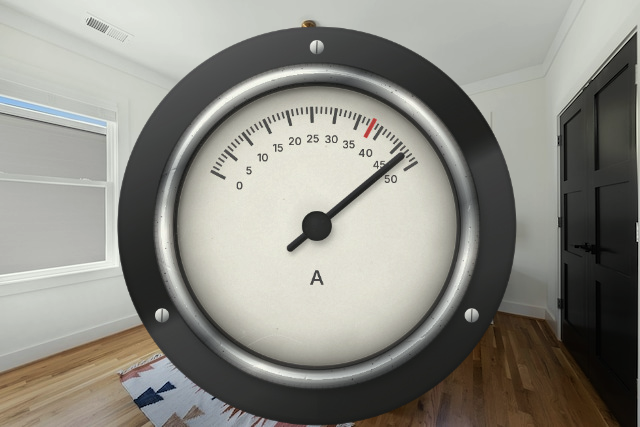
47 A
